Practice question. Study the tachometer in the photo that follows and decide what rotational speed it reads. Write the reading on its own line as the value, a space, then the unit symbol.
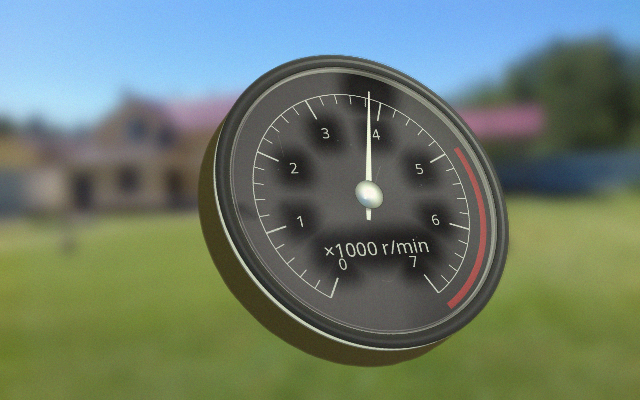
3800 rpm
